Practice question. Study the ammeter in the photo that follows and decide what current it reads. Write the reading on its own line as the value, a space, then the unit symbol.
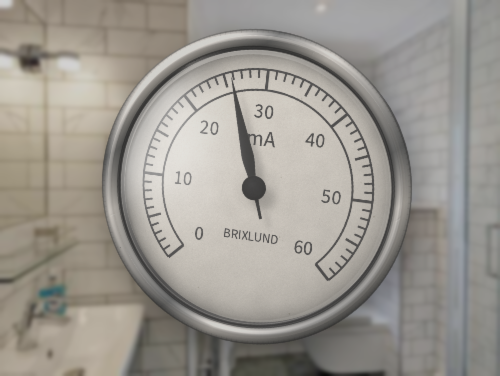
26 mA
